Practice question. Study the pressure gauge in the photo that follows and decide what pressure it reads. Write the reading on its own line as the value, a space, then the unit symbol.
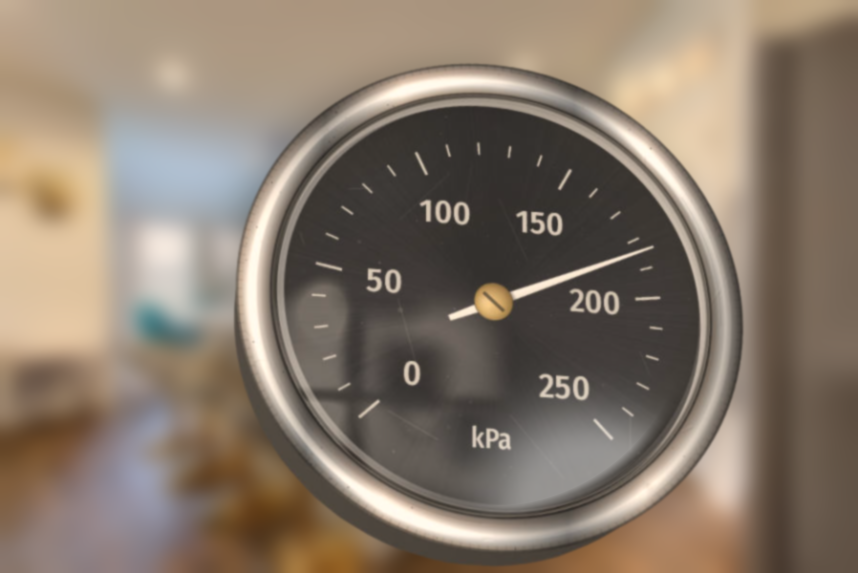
185 kPa
